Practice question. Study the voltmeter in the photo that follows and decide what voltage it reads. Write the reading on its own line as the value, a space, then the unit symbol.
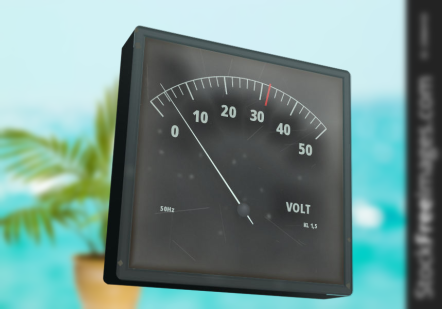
4 V
